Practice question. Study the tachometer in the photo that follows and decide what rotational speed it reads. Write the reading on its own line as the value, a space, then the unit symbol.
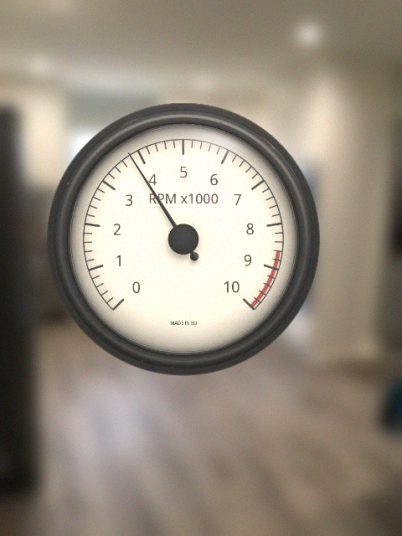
3800 rpm
